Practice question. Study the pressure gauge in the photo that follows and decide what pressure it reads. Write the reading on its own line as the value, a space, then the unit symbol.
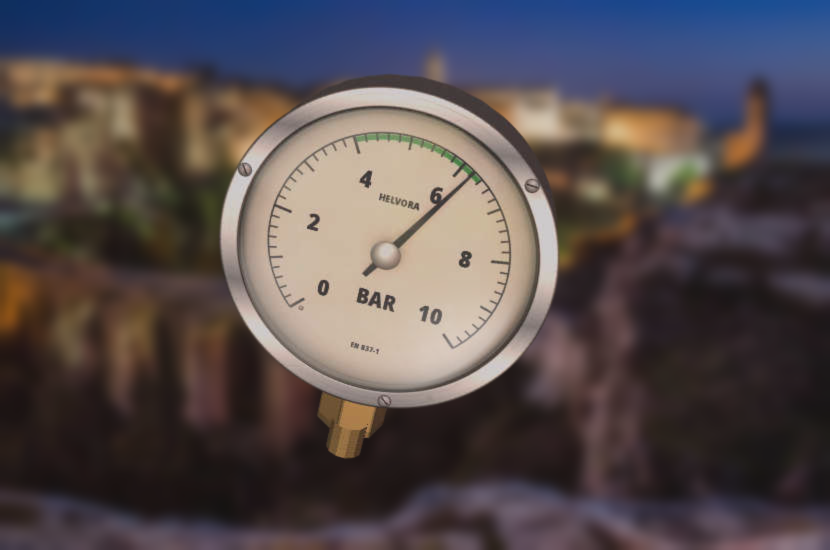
6.2 bar
